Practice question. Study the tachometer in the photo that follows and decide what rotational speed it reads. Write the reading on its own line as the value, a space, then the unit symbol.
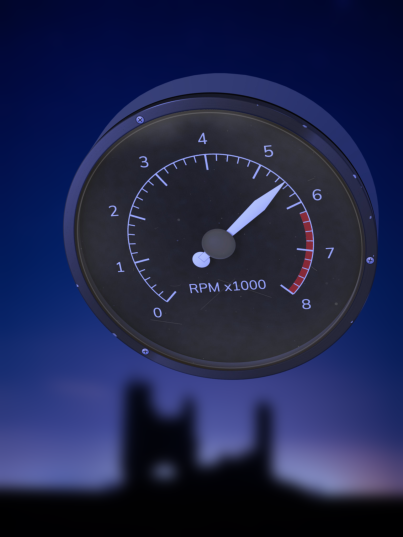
5500 rpm
